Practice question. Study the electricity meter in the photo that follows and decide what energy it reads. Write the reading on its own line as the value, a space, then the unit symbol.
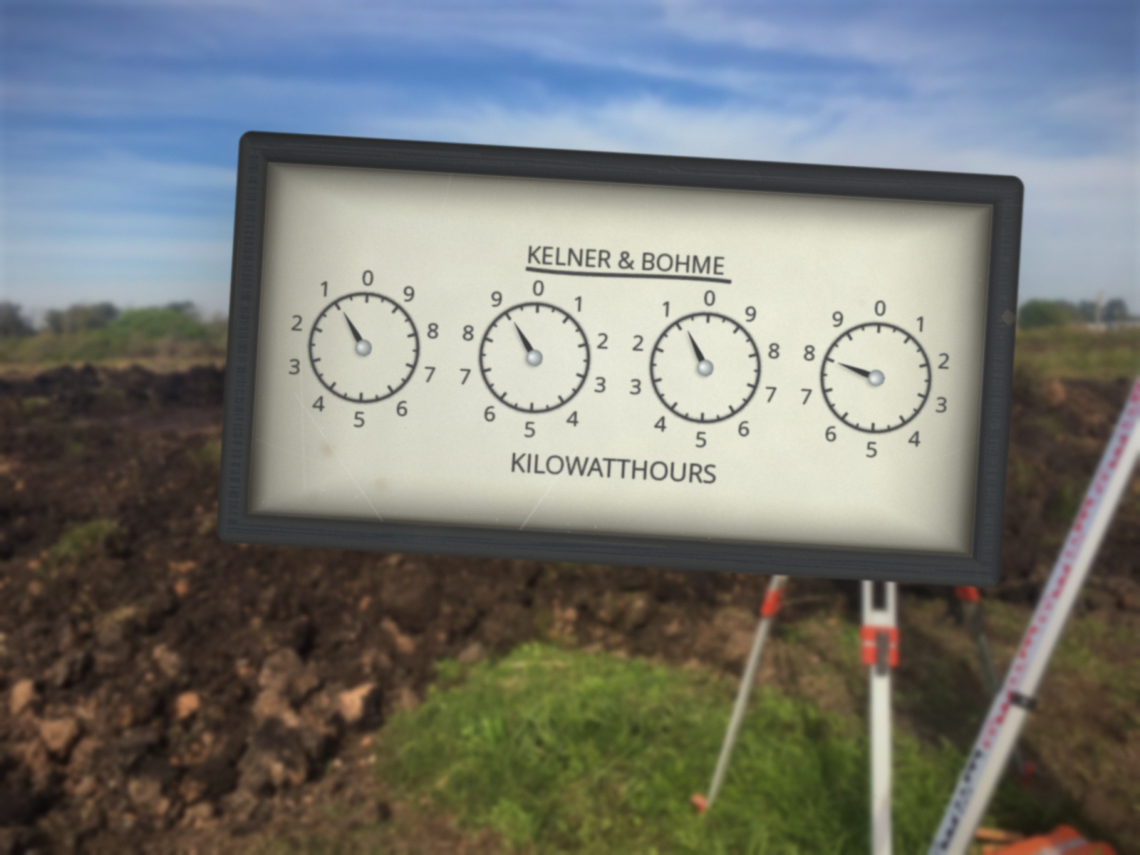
908 kWh
